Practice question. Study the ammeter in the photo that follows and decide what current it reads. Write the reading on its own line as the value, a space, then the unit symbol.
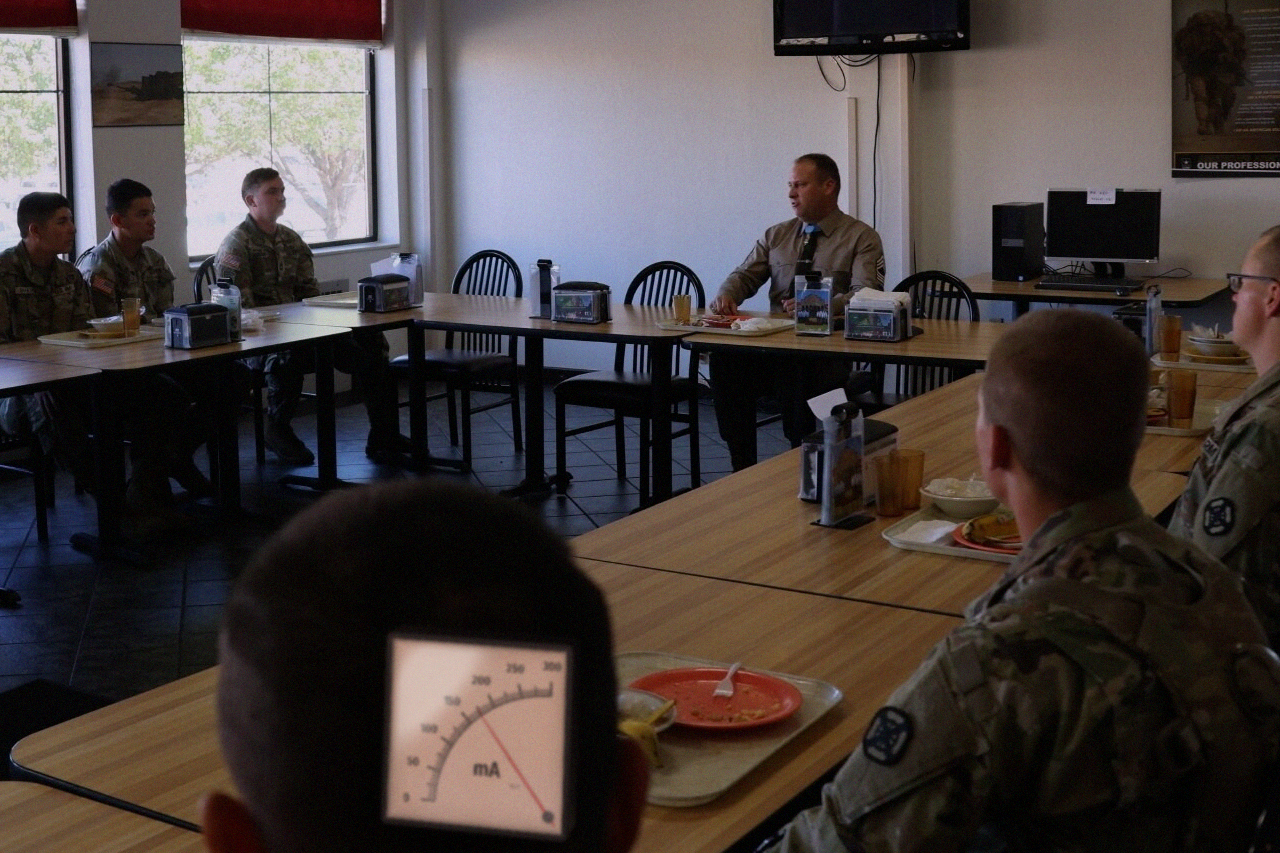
175 mA
